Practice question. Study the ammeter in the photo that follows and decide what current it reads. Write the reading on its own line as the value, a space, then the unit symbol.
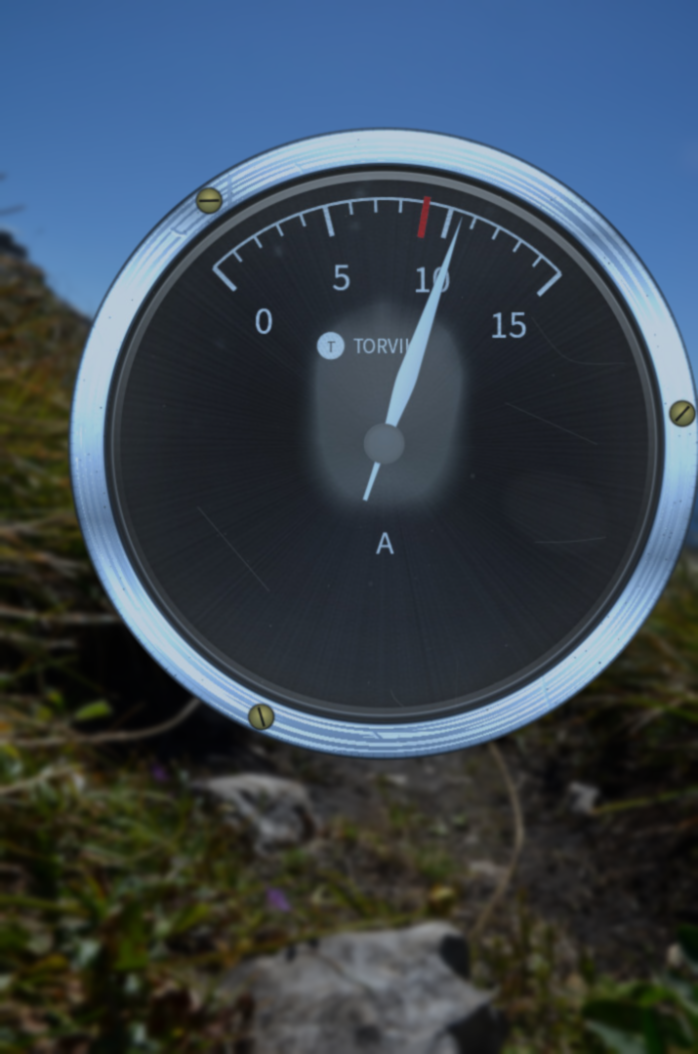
10.5 A
